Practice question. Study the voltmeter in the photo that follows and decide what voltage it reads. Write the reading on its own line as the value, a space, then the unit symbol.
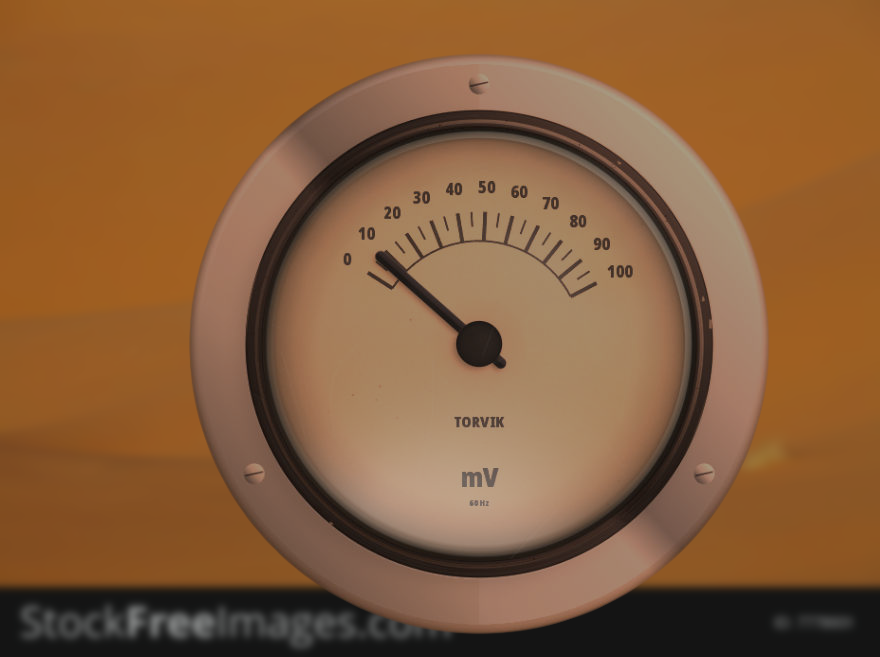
7.5 mV
